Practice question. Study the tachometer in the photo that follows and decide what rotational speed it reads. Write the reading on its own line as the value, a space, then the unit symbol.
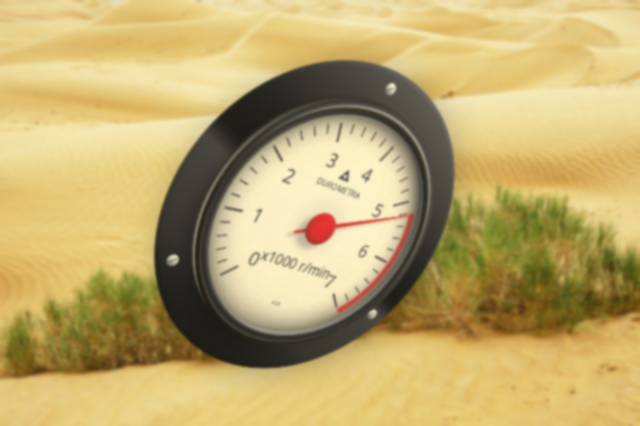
5200 rpm
